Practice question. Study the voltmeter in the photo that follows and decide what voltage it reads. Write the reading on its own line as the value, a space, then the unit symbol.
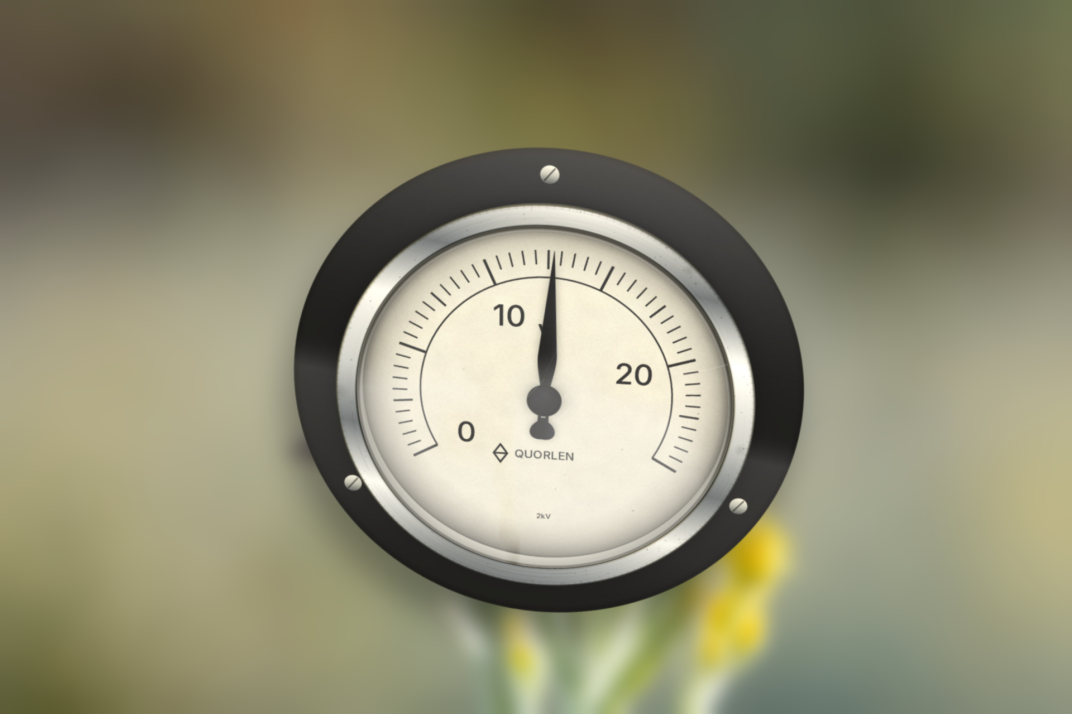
12.75 V
